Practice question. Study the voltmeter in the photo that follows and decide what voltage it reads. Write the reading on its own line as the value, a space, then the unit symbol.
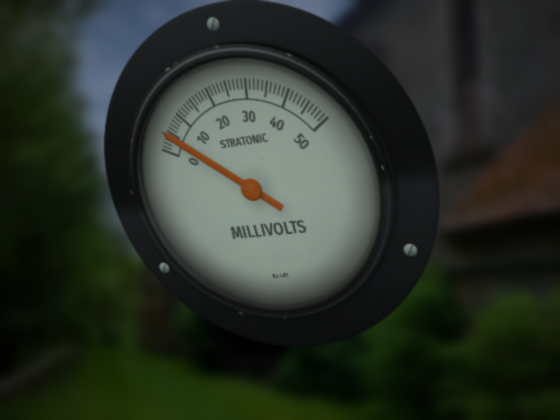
5 mV
